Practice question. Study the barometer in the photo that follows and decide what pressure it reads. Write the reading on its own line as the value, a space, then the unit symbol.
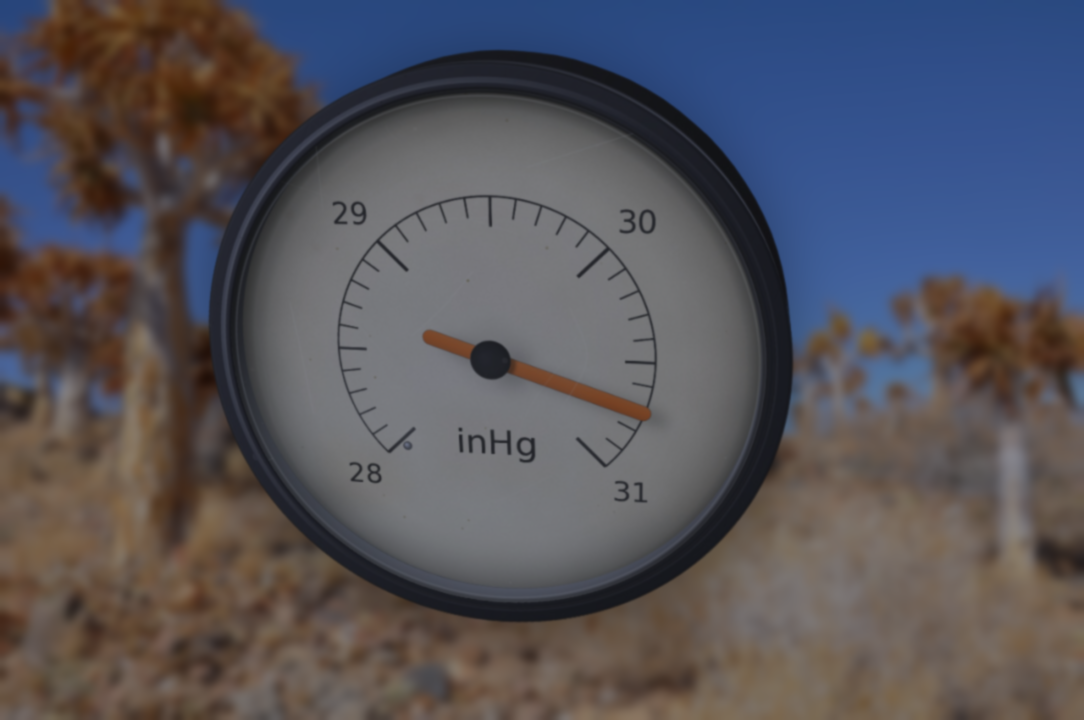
30.7 inHg
